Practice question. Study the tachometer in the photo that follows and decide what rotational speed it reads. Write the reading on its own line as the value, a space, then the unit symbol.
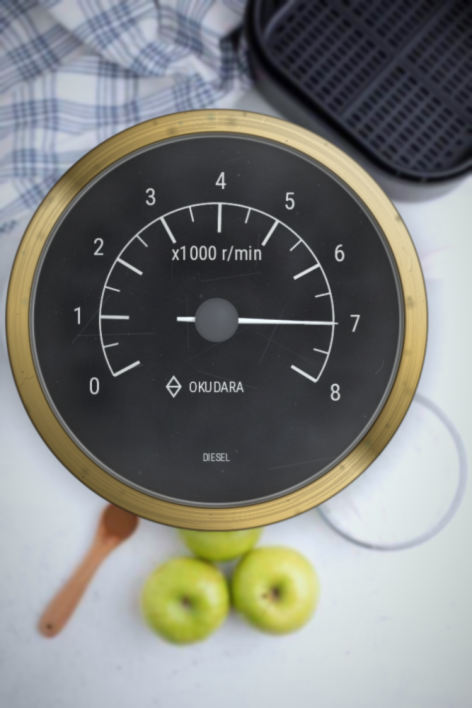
7000 rpm
